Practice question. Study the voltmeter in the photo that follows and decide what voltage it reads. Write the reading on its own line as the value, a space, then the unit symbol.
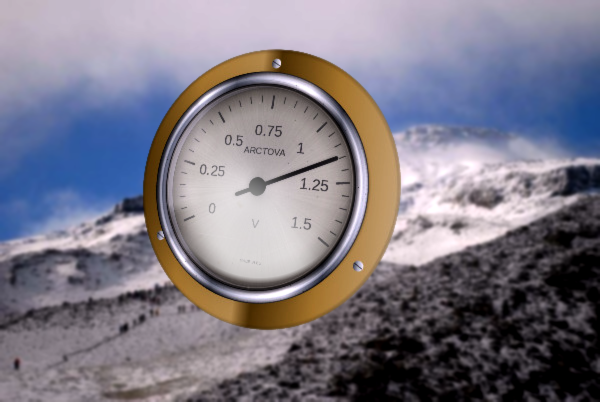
1.15 V
